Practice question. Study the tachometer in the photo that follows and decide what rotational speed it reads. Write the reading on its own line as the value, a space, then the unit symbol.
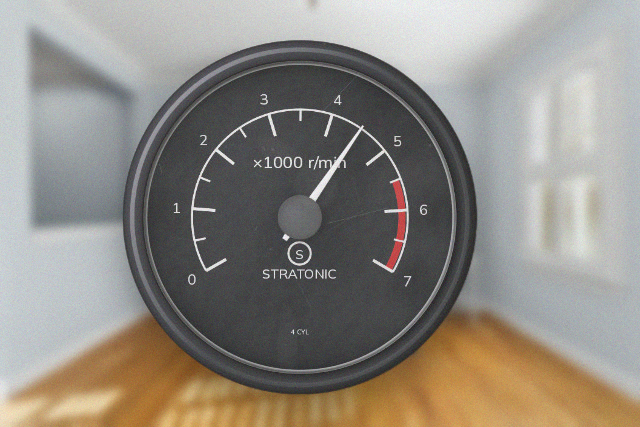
4500 rpm
